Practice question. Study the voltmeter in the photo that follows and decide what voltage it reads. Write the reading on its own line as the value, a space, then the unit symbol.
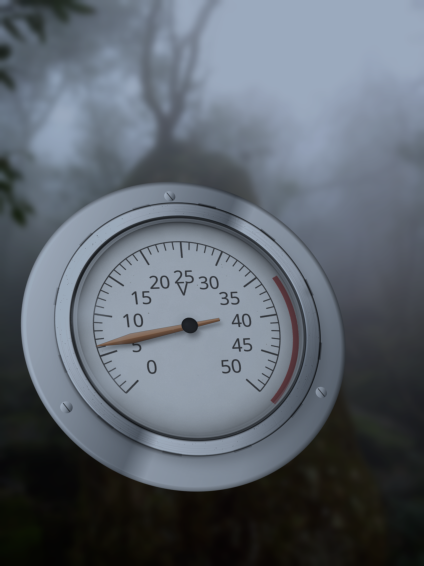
6 V
